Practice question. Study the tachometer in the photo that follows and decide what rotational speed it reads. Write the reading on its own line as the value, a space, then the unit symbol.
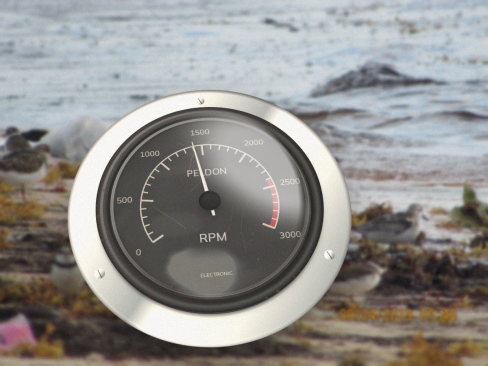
1400 rpm
